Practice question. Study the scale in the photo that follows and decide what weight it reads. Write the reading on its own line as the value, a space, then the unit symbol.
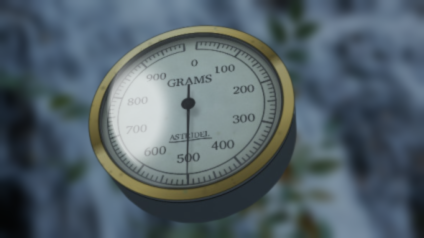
500 g
